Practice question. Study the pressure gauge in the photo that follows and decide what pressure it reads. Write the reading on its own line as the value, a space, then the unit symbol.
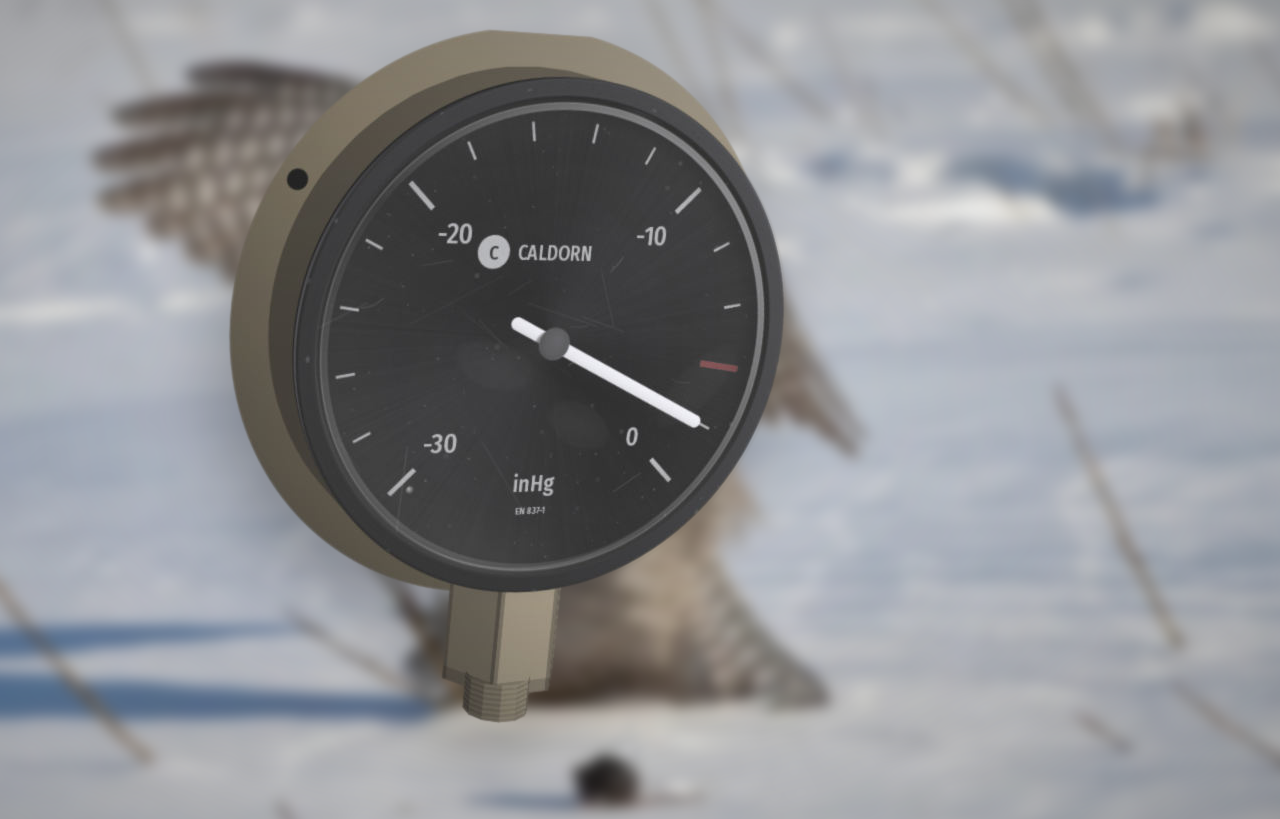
-2 inHg
